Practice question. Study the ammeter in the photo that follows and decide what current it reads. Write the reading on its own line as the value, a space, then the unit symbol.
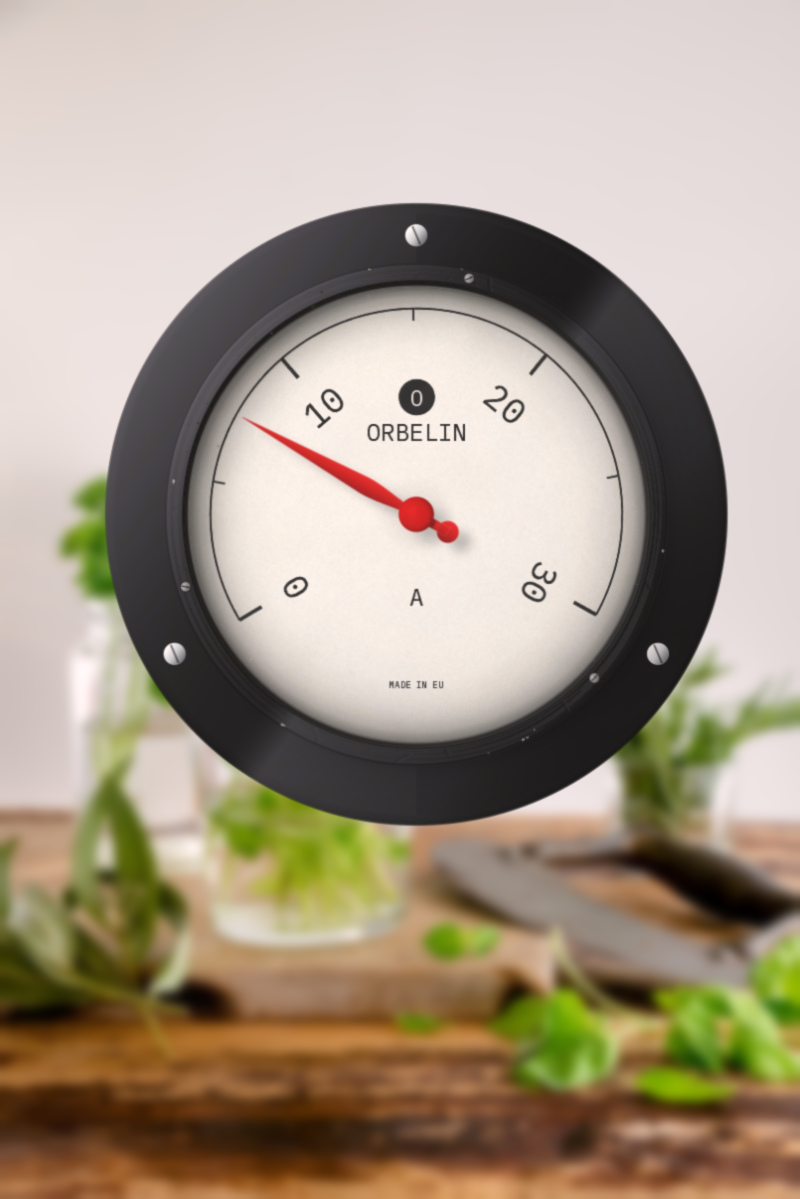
7.5 A
